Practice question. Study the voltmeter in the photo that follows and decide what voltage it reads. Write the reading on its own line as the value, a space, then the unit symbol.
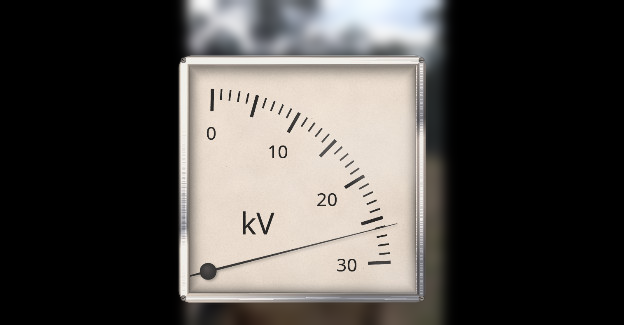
26 kV
